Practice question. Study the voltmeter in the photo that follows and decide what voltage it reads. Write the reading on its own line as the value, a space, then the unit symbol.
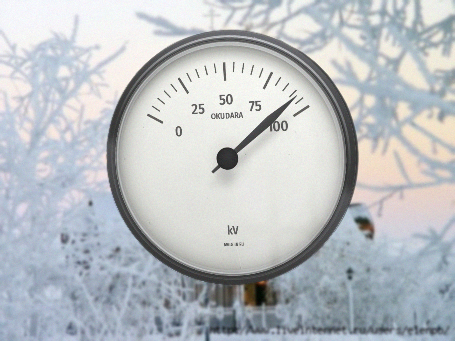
92.5 kV
